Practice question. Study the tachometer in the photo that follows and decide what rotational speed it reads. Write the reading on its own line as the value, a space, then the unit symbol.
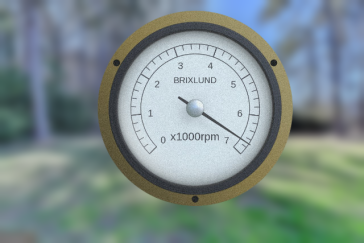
6700 rpm
